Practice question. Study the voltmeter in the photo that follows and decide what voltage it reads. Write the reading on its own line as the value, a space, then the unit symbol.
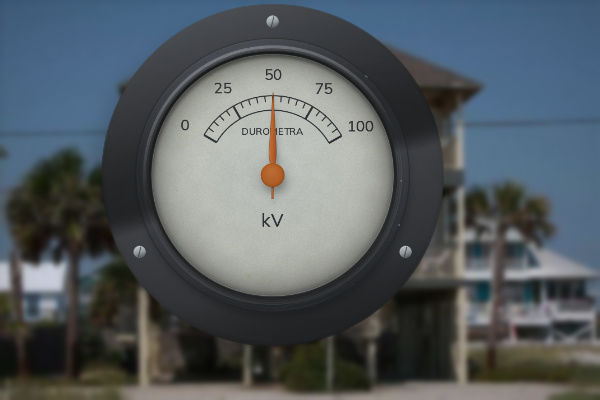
50 kV
